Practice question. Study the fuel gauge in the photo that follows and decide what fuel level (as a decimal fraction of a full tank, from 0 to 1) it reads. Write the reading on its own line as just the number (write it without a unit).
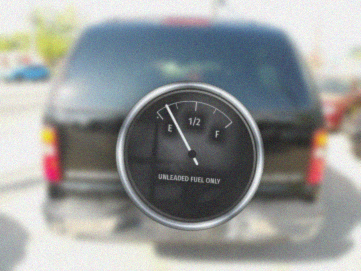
0.125
